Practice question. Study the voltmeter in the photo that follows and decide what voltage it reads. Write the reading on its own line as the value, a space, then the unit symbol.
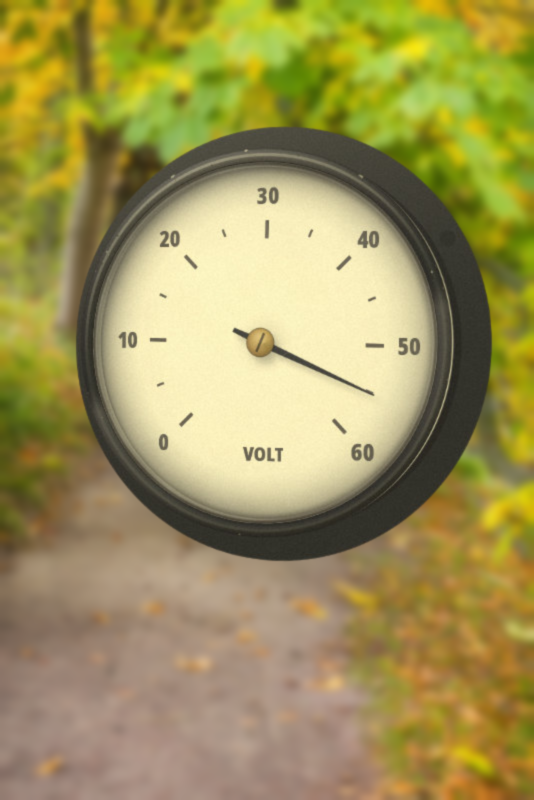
55 V
